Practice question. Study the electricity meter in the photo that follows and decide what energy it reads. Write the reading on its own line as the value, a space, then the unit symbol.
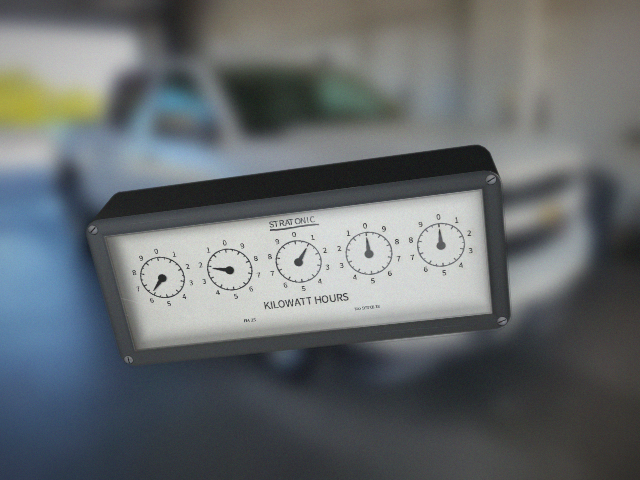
62100 kWh
